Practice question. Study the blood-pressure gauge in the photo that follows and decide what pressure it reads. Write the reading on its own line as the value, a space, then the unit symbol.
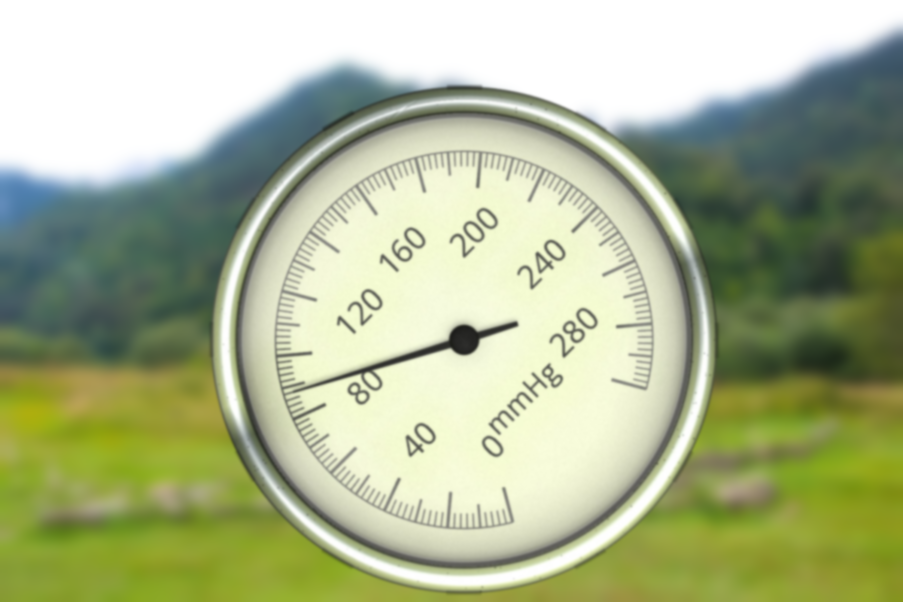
88 mmHg
